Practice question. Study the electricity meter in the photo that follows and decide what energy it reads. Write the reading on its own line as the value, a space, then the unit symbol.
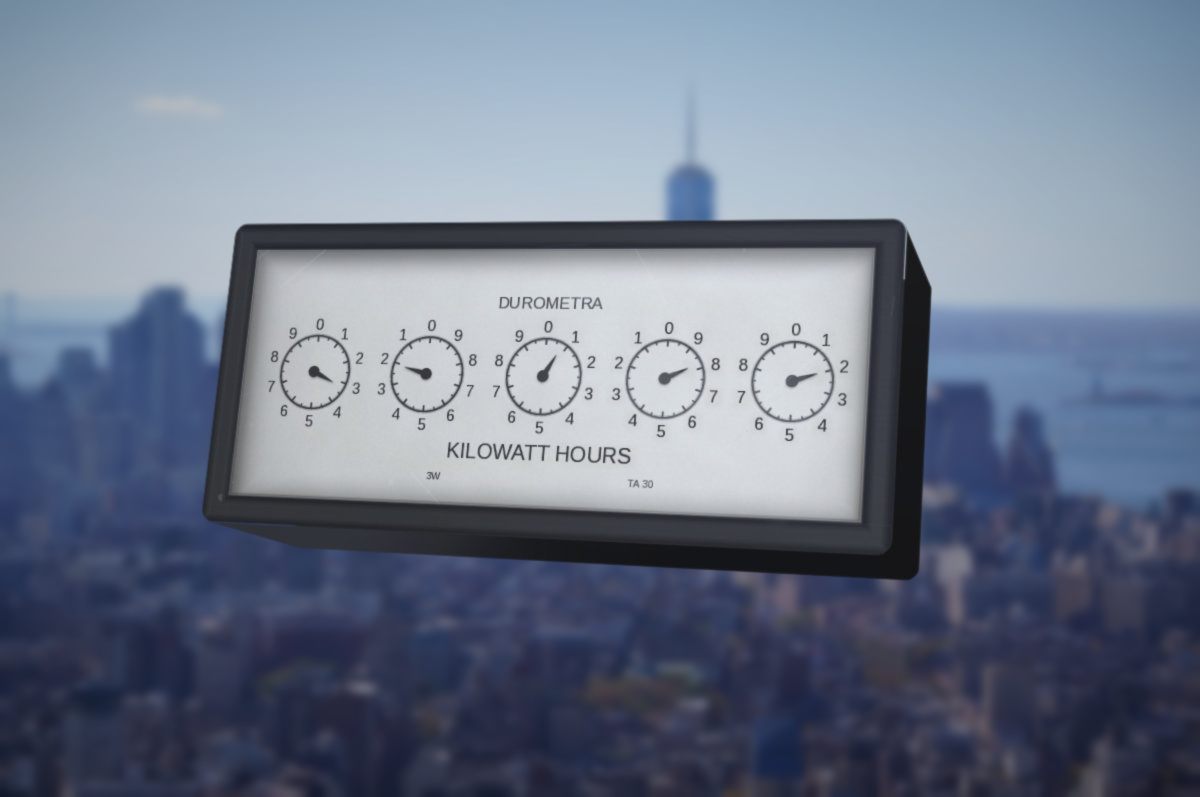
32082 kWh
